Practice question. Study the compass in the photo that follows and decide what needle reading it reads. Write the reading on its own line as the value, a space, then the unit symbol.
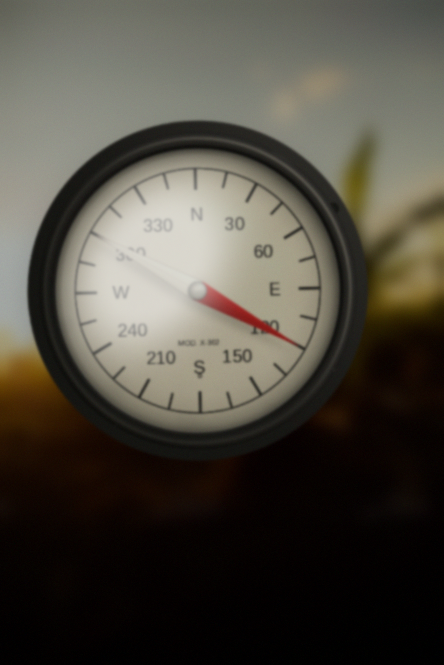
120 °
